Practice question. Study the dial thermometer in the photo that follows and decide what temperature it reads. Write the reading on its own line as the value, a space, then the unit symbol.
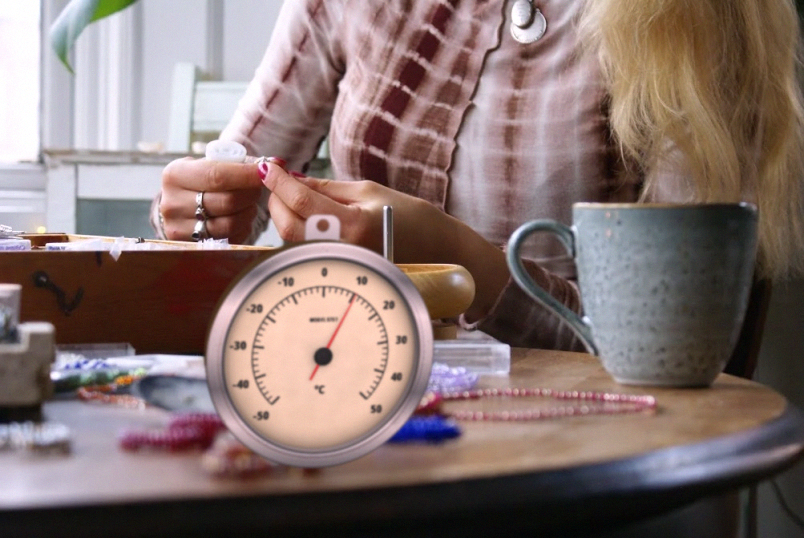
10 °C
